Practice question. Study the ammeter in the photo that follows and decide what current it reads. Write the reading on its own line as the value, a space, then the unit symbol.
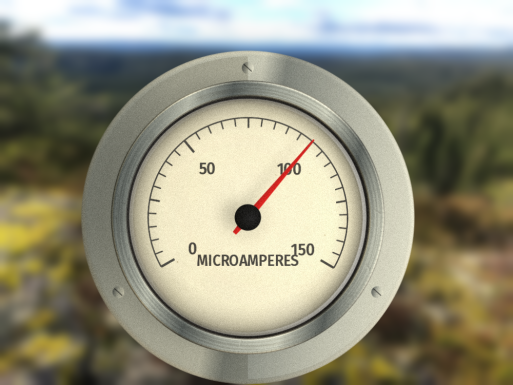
100 µA
